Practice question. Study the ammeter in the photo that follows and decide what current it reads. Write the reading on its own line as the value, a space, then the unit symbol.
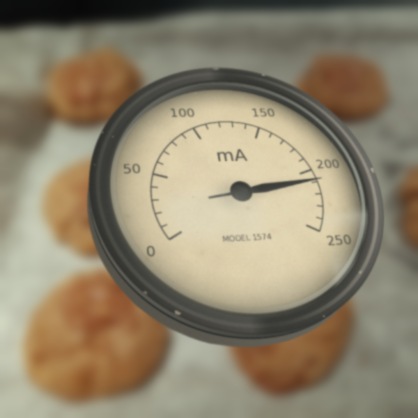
210 mA
